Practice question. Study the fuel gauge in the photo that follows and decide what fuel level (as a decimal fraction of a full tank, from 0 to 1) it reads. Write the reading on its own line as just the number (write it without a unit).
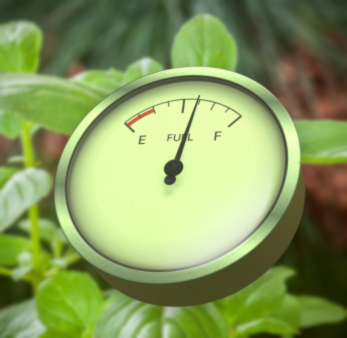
0.625
